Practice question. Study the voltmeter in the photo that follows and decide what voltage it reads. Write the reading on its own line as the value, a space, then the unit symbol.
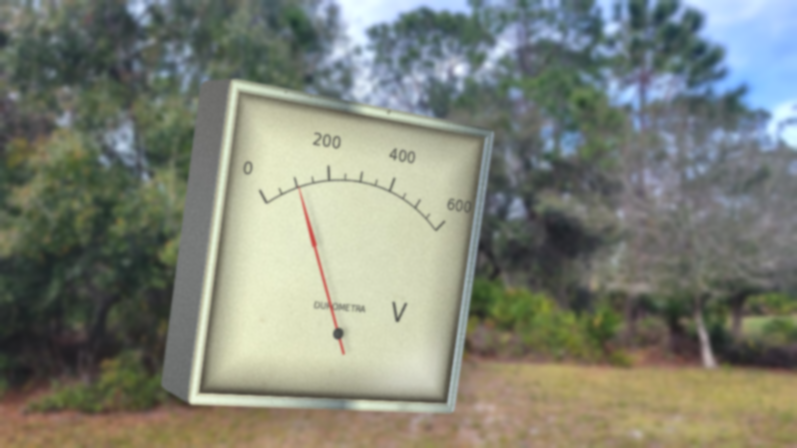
100 V
